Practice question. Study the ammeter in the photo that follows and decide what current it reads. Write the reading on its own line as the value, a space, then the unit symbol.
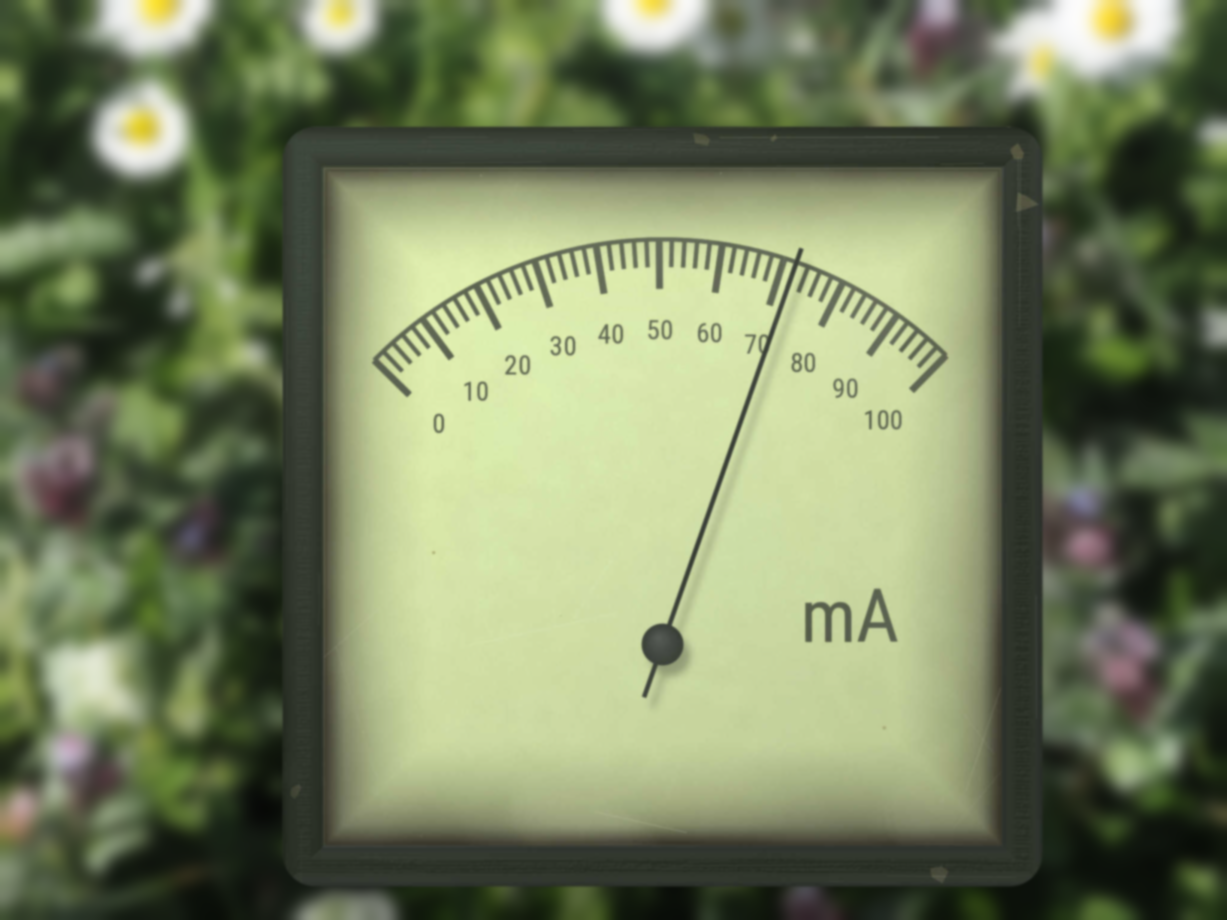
72 mA
